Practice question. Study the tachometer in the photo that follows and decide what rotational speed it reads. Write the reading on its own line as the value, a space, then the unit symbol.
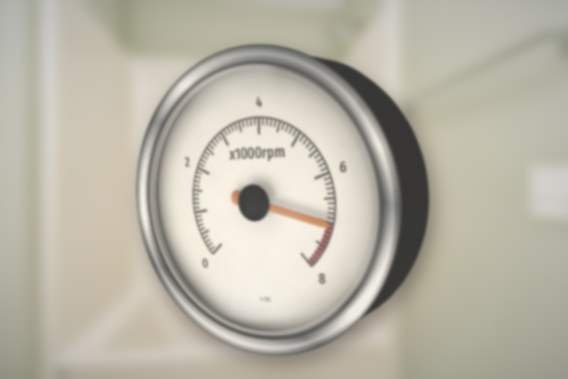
7000 rpm
